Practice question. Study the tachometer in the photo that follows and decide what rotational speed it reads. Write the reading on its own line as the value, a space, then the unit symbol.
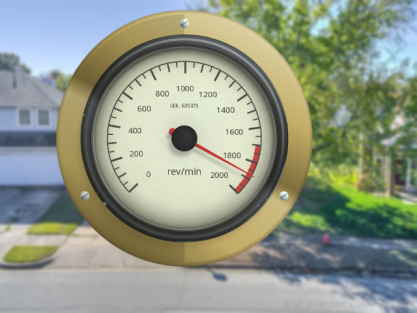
1875 rpm
